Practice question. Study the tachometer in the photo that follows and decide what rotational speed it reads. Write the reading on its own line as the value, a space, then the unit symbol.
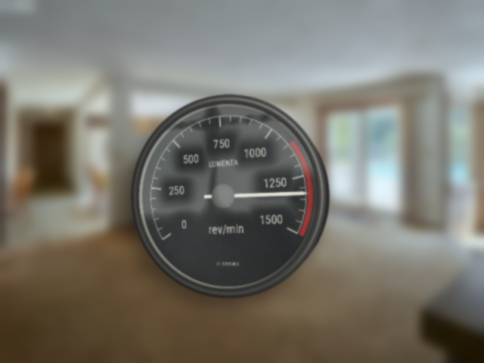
1325 rpm
